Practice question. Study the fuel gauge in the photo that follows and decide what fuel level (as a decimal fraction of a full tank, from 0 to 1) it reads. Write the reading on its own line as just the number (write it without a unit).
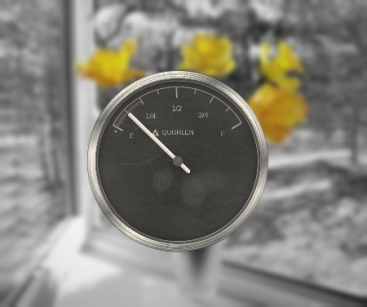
0.125
